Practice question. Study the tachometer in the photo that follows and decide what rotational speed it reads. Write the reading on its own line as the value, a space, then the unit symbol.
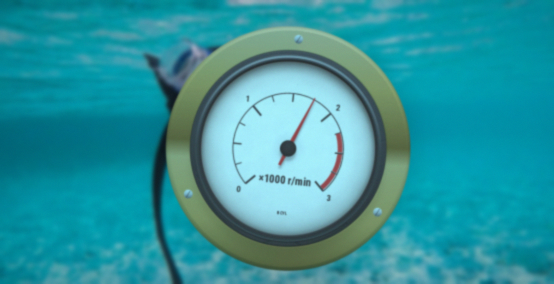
1750 rpm
